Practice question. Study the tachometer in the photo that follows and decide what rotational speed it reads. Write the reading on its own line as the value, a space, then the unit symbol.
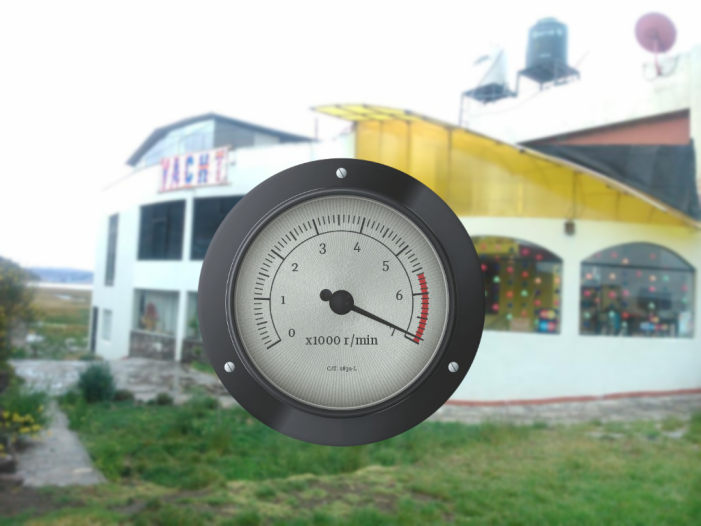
6900 rpm
